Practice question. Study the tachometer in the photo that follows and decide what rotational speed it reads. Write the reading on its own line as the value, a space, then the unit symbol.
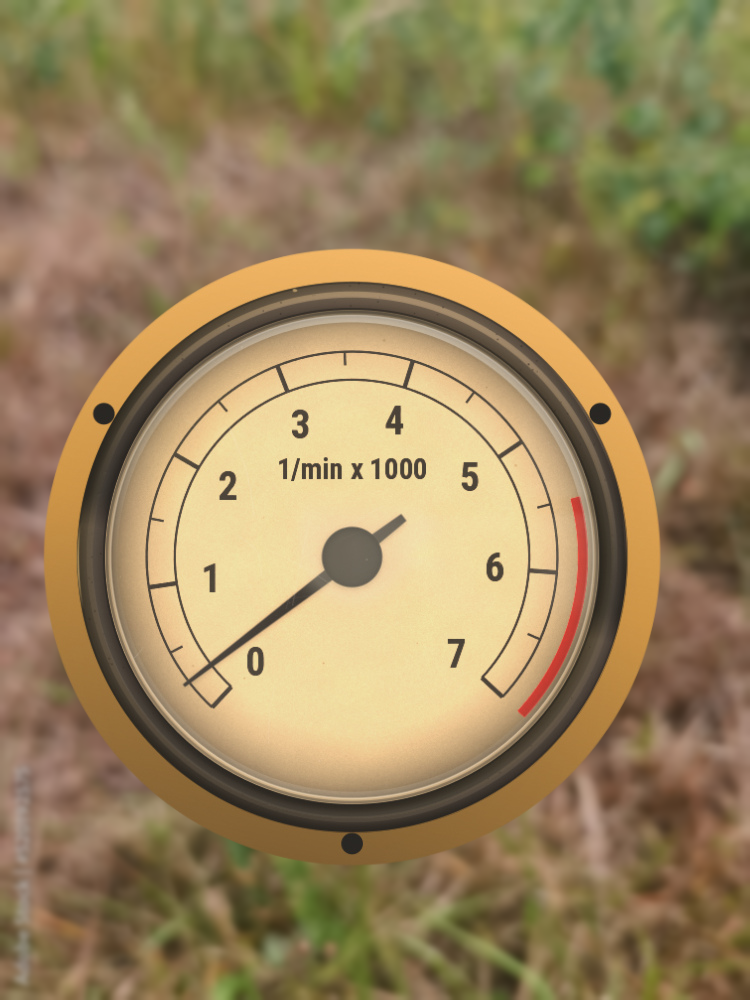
250 rpm
